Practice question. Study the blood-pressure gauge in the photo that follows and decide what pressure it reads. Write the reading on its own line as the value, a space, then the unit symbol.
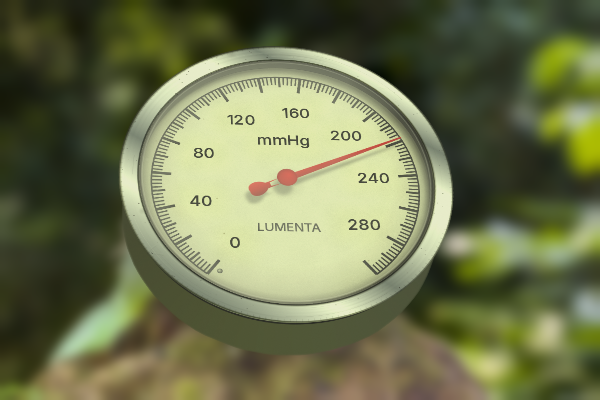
220 mmHg
